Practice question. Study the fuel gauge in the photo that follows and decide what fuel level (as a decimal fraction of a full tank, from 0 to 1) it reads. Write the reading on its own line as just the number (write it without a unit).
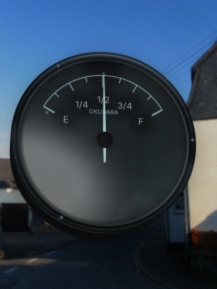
0.5
